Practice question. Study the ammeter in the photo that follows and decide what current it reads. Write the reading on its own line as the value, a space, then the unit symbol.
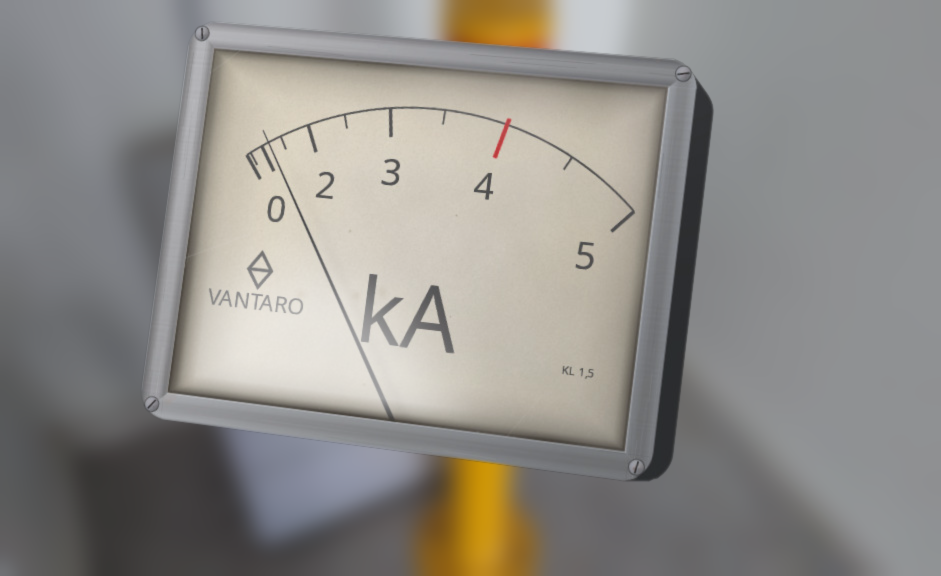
1.25 kA
